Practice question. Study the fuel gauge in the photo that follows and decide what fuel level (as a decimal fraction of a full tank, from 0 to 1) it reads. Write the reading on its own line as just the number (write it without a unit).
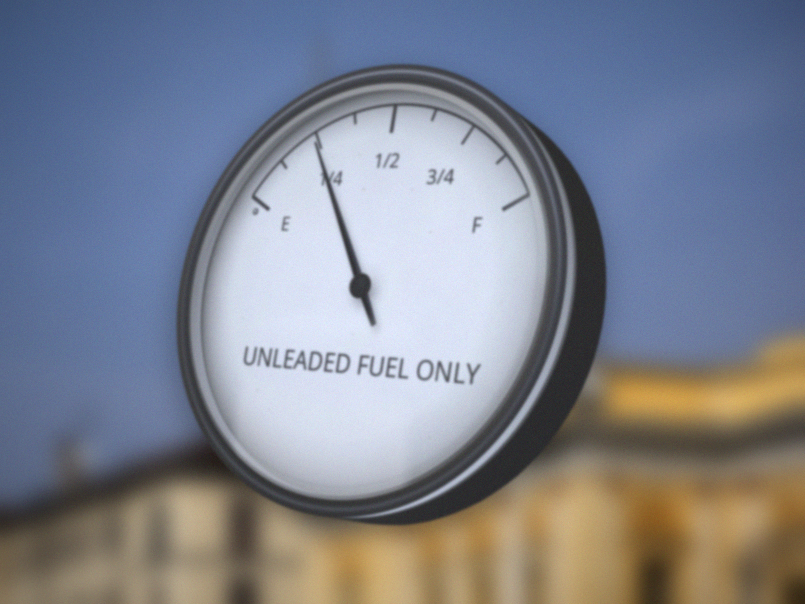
0.25
